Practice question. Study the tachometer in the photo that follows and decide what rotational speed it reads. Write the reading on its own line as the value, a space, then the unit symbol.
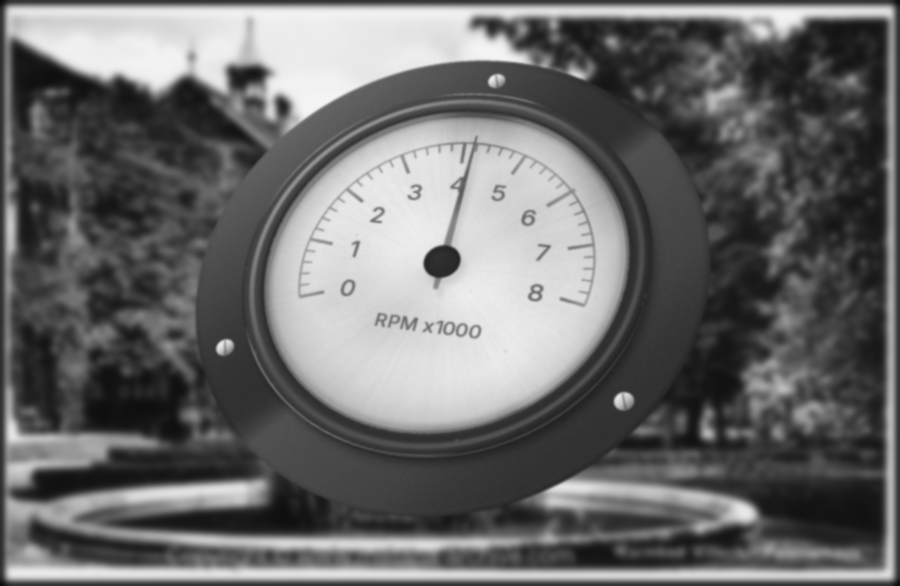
4200 rpm
